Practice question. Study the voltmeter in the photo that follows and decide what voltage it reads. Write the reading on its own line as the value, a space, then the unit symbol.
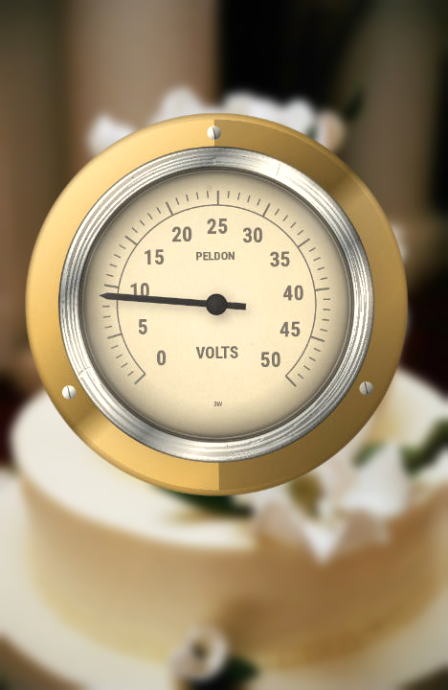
9 V
